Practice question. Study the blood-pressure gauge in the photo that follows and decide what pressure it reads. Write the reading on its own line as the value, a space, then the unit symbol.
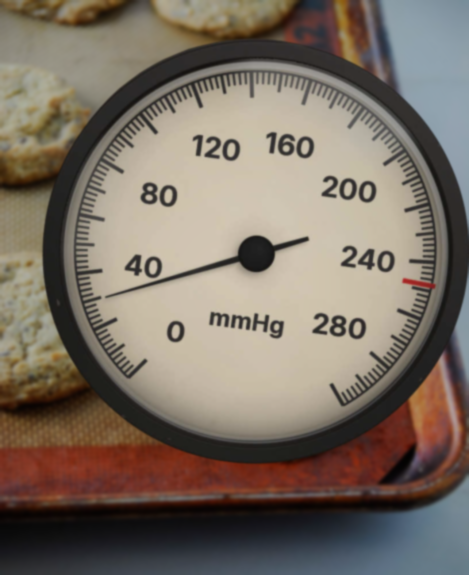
30 mmHg
